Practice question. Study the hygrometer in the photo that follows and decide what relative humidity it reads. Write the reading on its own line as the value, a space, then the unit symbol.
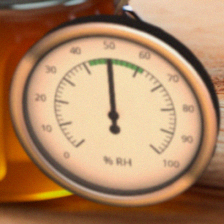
50 %
